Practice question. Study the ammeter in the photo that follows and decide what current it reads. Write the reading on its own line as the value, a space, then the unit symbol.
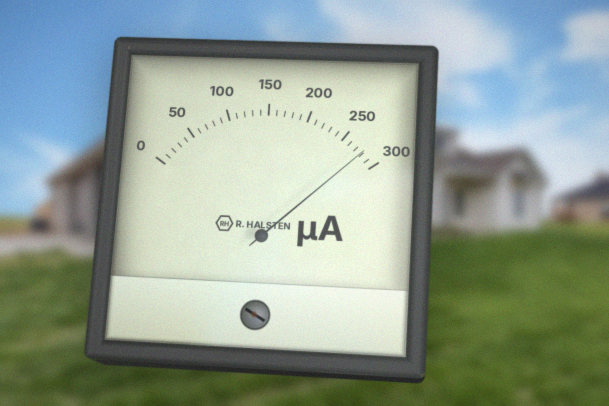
280 µA
